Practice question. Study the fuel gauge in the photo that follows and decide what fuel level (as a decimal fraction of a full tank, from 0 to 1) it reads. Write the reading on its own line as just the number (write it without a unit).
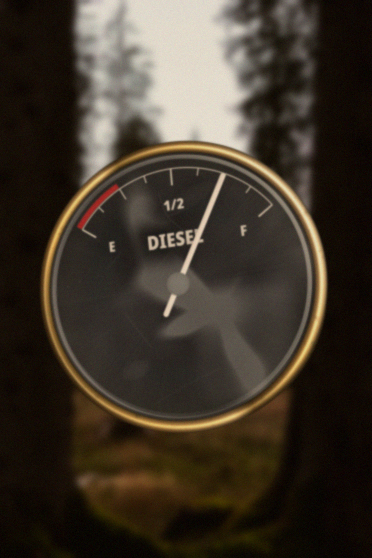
0.75
